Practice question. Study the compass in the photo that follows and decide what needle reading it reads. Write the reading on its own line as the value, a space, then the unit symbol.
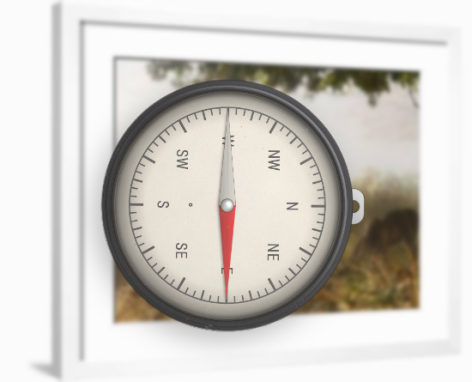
90 °
